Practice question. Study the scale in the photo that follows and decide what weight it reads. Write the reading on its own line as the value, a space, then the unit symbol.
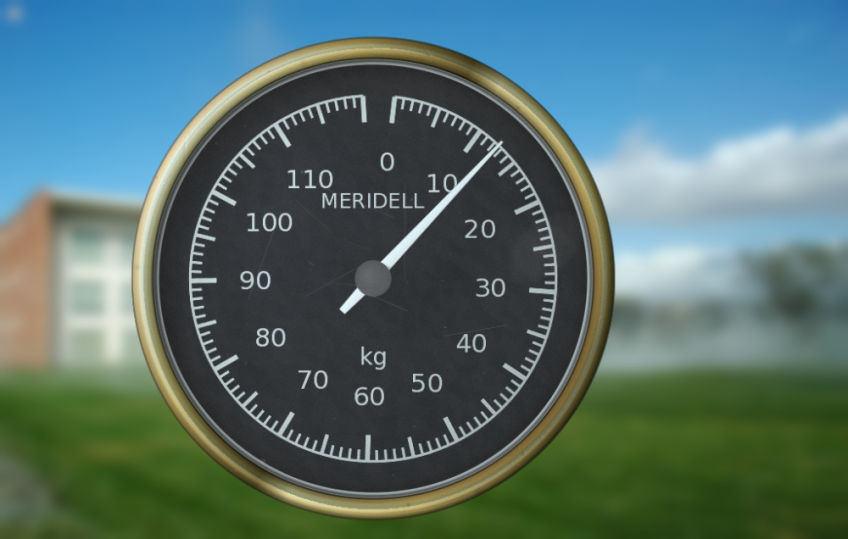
12.5 kg
